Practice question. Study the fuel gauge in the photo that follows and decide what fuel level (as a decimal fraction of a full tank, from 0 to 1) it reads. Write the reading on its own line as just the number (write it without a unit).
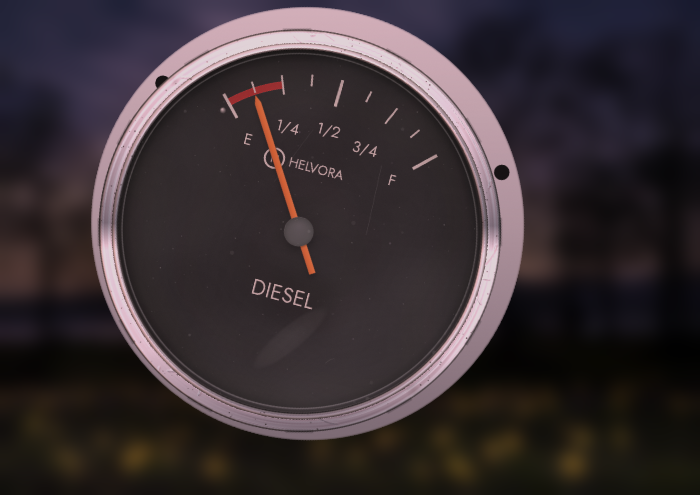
0.125
